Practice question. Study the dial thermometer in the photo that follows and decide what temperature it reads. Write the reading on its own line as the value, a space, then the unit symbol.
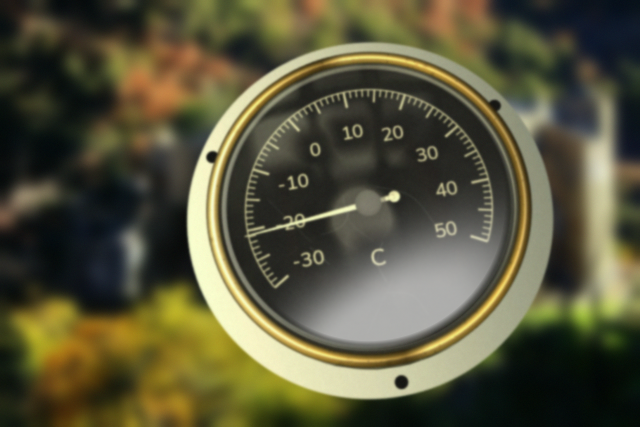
-21 °C
